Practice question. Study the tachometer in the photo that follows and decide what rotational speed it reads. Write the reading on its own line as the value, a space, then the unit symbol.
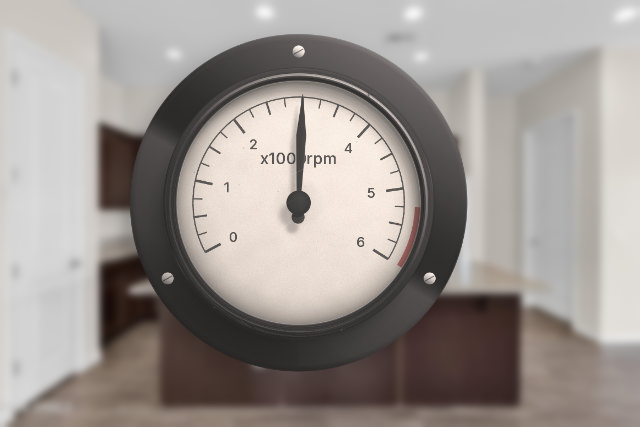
3000 rpm
